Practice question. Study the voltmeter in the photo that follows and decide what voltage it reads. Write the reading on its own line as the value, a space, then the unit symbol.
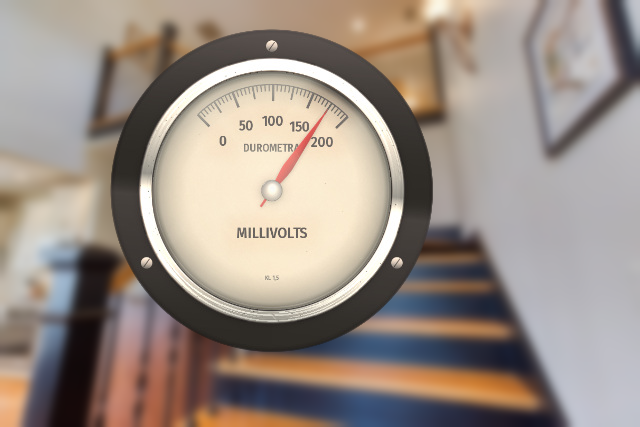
175 mV
